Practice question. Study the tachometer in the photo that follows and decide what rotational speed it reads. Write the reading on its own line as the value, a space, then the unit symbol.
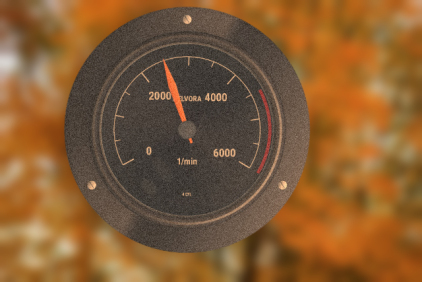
2500 rpm
